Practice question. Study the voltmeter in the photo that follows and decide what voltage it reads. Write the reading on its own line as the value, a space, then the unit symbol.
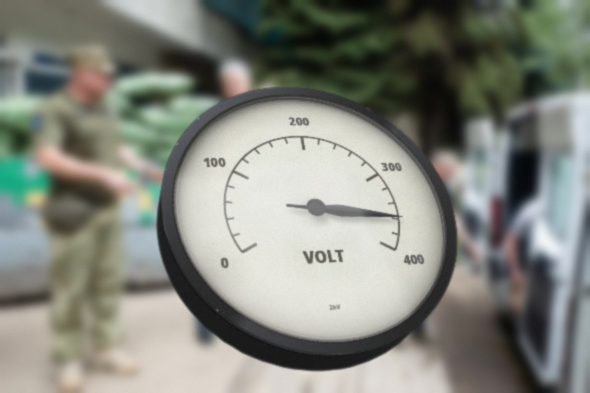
360 V
